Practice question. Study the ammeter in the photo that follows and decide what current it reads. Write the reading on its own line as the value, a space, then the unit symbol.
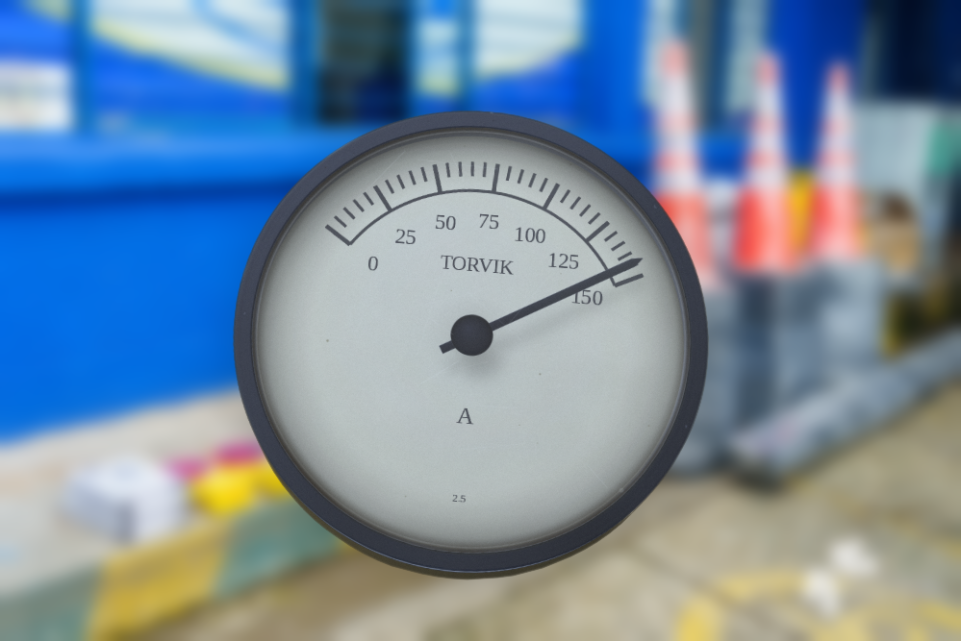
145 A
